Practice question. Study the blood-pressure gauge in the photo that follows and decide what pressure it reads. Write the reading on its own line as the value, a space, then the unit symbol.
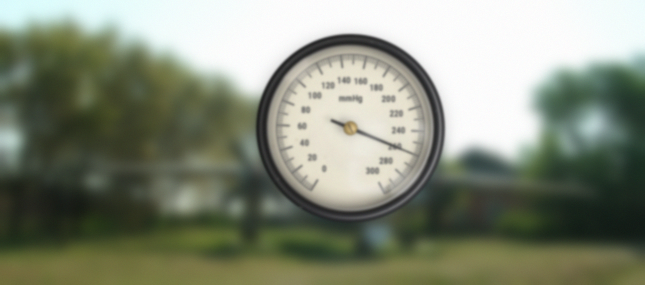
260 mmHg
